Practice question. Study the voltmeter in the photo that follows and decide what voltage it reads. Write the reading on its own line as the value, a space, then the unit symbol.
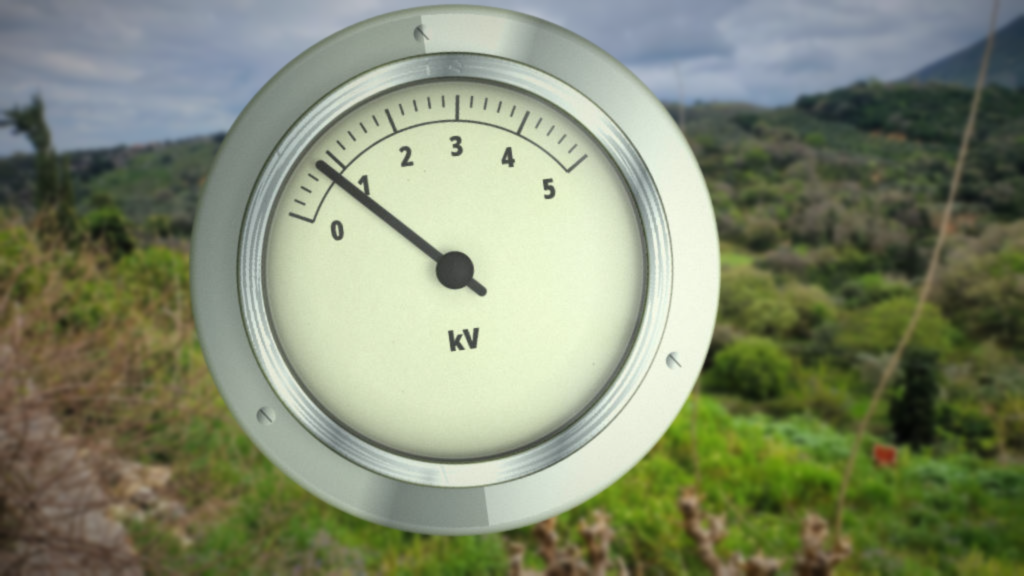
0.8 kV
